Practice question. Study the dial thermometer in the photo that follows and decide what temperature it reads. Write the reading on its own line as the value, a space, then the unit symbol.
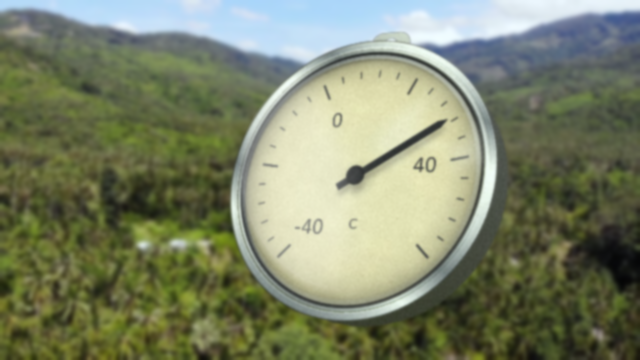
32 °C
